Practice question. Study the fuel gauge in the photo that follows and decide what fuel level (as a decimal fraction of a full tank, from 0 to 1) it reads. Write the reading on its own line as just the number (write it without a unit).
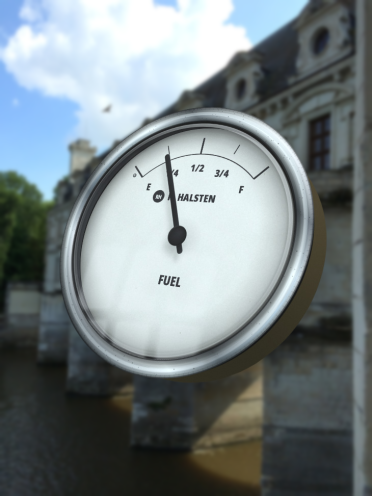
0.25
